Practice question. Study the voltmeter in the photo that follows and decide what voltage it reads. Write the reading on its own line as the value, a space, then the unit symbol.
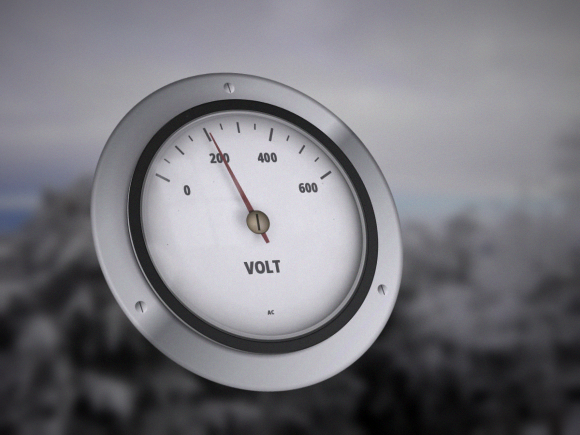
200 V
